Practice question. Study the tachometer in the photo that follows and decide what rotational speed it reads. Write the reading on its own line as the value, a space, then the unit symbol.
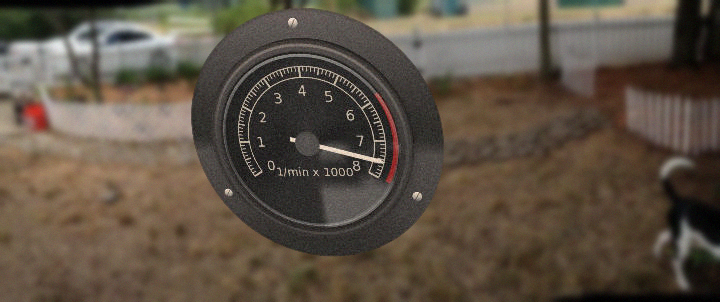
7500 rpm
